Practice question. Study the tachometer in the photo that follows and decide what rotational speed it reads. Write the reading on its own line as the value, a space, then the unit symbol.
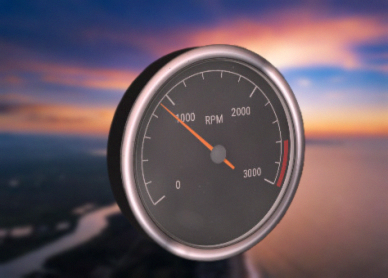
900 rpm
